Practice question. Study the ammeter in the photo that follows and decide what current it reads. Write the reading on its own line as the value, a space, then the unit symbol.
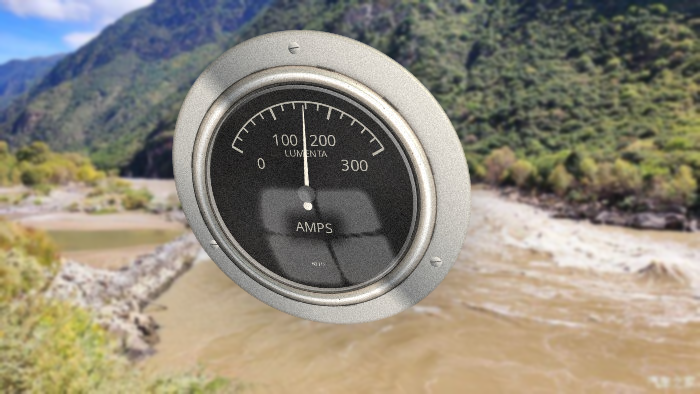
160 A
